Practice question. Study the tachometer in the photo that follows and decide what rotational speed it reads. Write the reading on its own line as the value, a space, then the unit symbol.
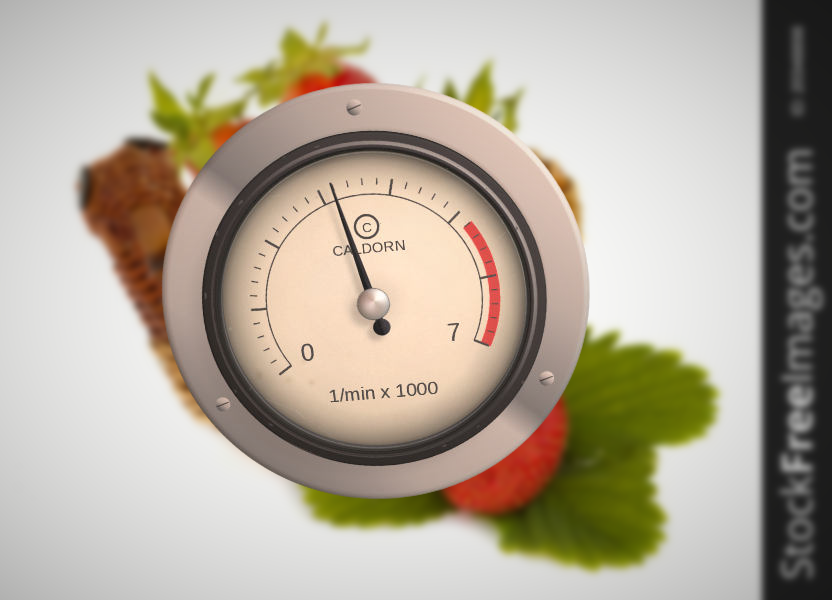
3200 rpm
